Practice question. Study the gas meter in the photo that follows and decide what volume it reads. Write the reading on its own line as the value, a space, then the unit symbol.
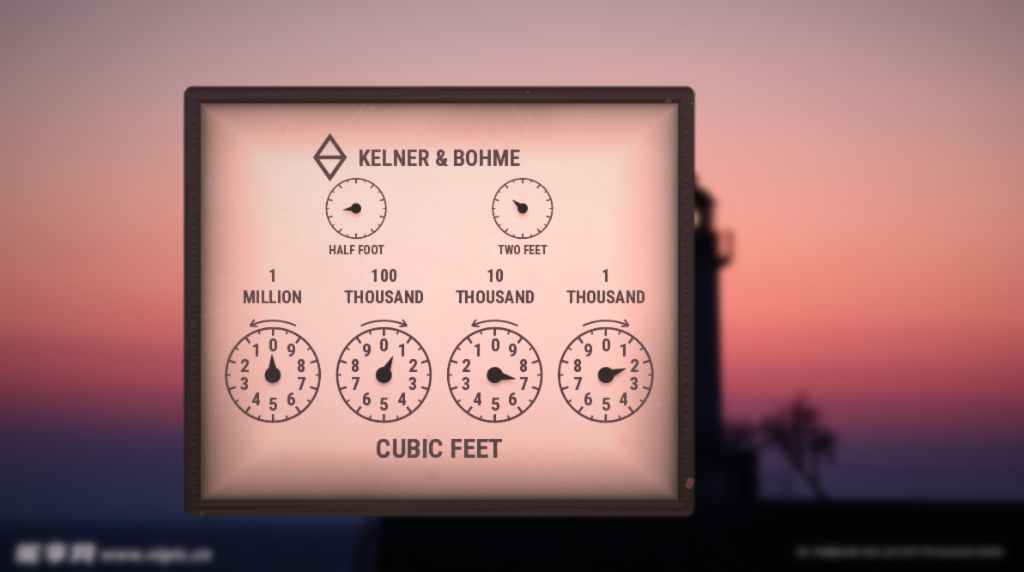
7200 ft³
